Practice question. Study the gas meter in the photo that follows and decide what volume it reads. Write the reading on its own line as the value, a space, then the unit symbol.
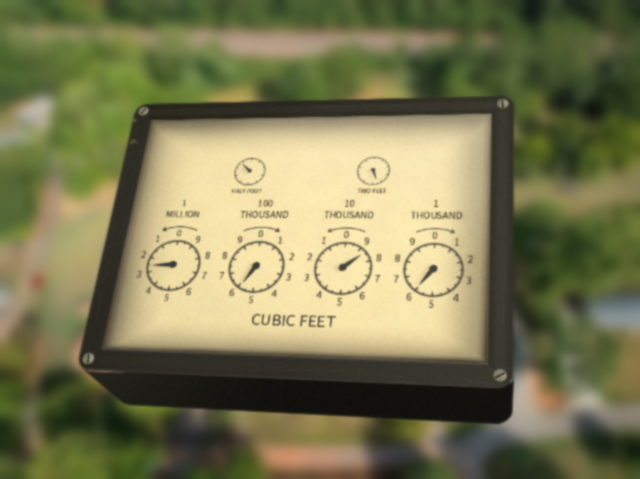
258600 ft³
